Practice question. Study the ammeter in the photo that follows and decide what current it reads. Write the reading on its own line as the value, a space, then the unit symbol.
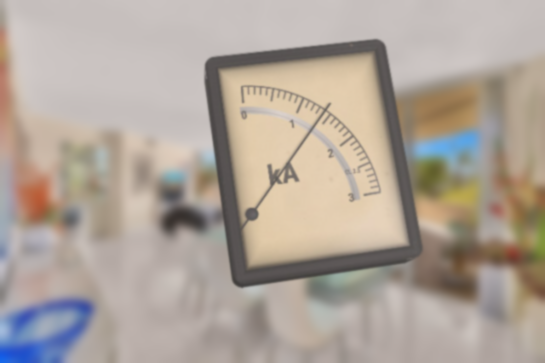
1.4 kA
